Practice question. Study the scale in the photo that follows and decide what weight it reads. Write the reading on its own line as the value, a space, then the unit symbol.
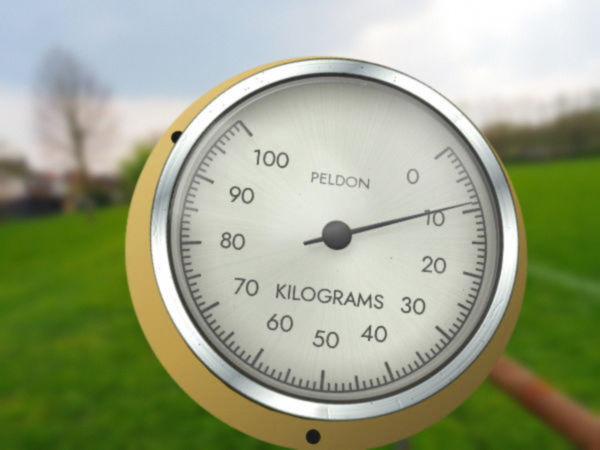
9 kg
